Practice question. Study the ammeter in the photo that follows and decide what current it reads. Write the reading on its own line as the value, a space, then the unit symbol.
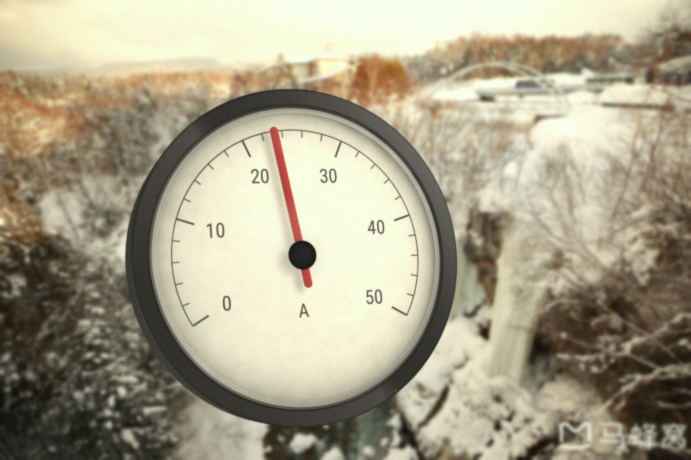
23 A
